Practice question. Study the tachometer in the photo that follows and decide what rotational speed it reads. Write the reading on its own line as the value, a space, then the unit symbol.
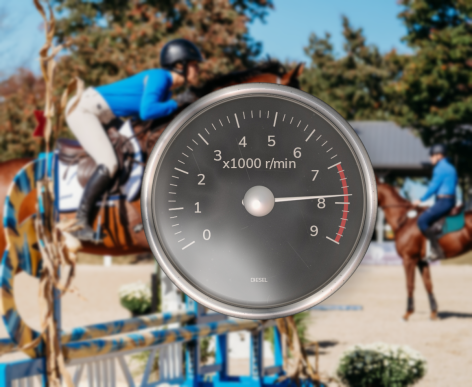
7800 rpm
